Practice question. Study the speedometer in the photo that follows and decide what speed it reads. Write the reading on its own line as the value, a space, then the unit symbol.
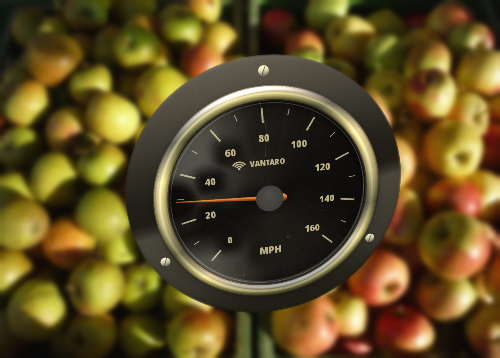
30 mph
